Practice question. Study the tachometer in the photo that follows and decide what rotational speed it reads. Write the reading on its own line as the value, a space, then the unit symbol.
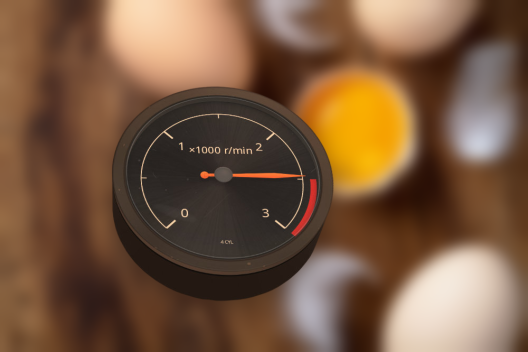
2500 rpm
